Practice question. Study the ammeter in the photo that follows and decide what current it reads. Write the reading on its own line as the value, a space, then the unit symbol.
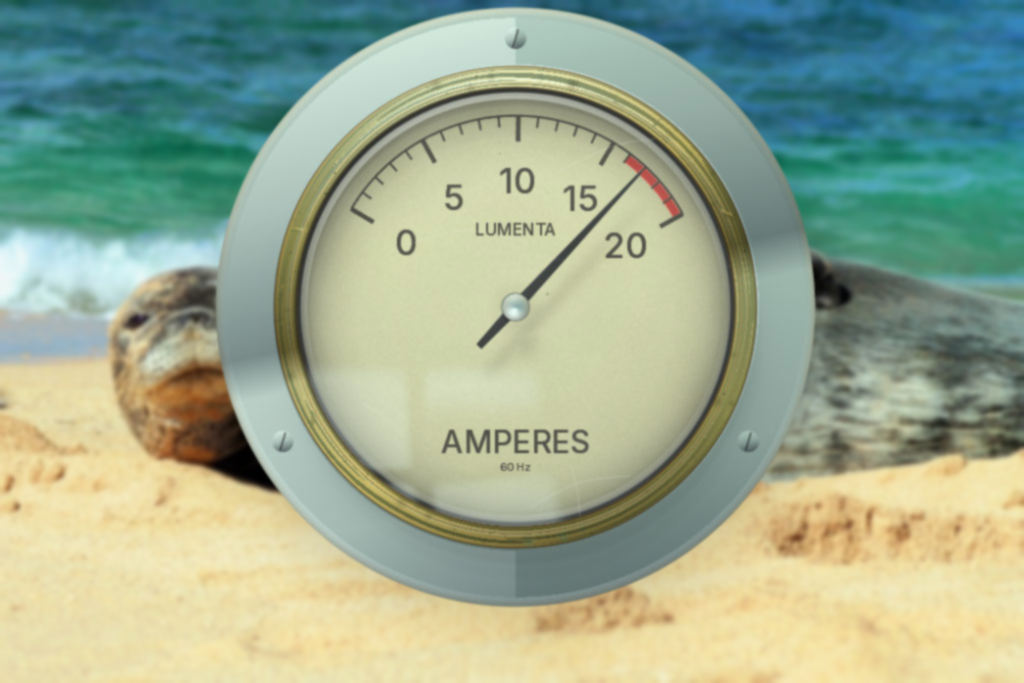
17 A
